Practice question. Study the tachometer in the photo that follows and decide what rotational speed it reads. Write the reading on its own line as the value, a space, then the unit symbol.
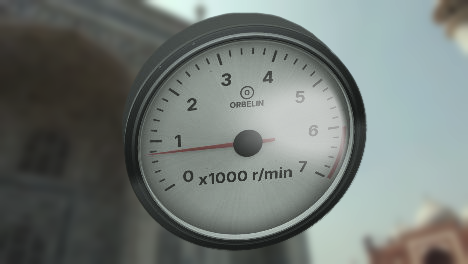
800 rpm
